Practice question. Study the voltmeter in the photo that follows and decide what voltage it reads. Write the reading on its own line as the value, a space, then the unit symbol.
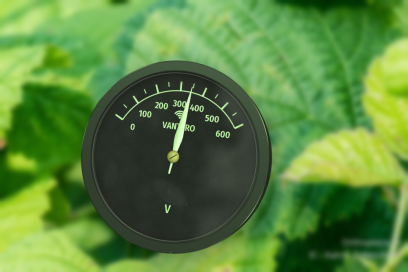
350 V
